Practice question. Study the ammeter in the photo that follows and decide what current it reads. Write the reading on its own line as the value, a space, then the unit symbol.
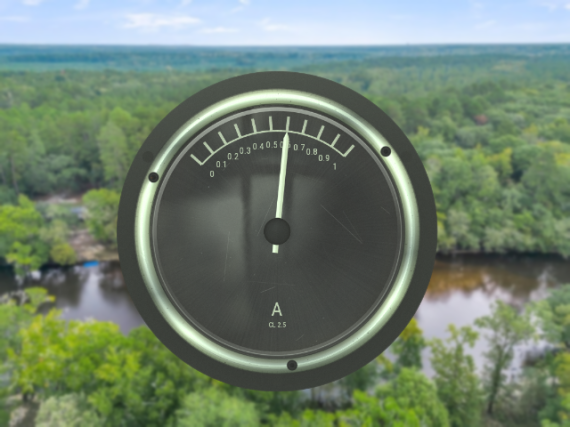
0.6 A
